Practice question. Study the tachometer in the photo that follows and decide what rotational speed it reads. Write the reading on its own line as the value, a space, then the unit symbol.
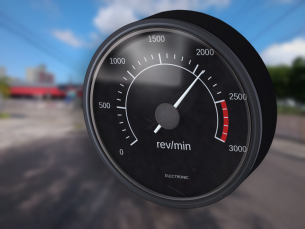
2100 rpm
